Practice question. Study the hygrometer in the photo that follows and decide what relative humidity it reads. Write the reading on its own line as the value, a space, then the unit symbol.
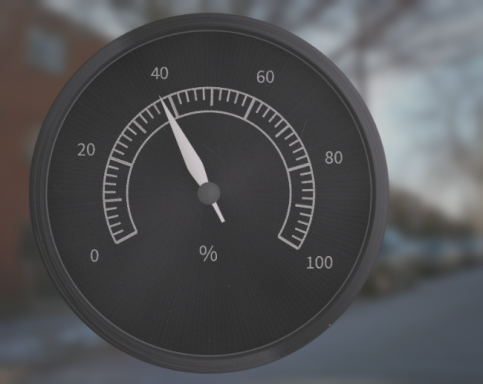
38 %
